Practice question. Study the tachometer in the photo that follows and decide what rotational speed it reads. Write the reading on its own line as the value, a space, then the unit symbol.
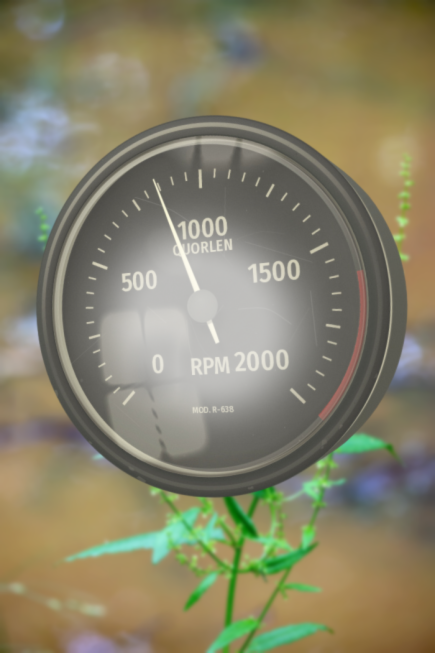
850 rpm
